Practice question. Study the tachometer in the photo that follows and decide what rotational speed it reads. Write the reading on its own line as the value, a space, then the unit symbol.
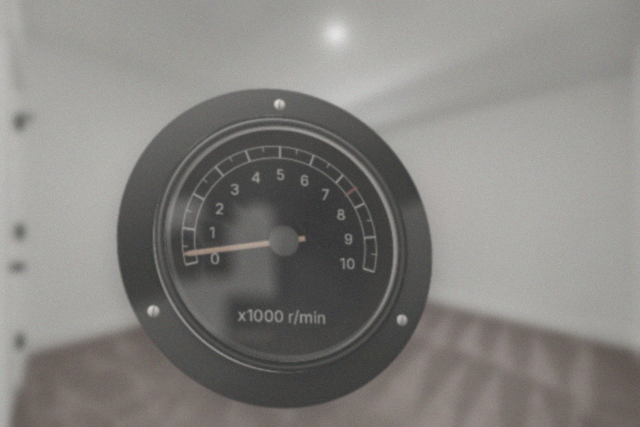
250 rpm
